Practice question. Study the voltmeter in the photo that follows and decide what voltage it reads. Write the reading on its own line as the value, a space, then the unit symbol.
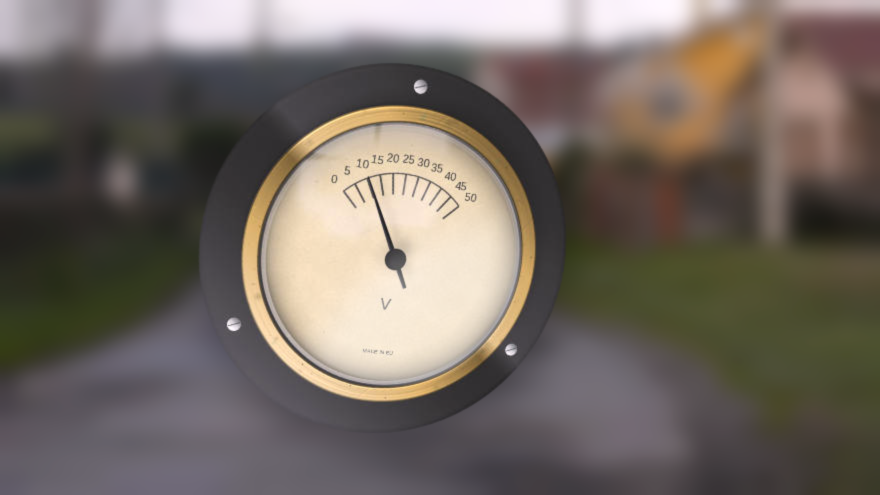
10 V
